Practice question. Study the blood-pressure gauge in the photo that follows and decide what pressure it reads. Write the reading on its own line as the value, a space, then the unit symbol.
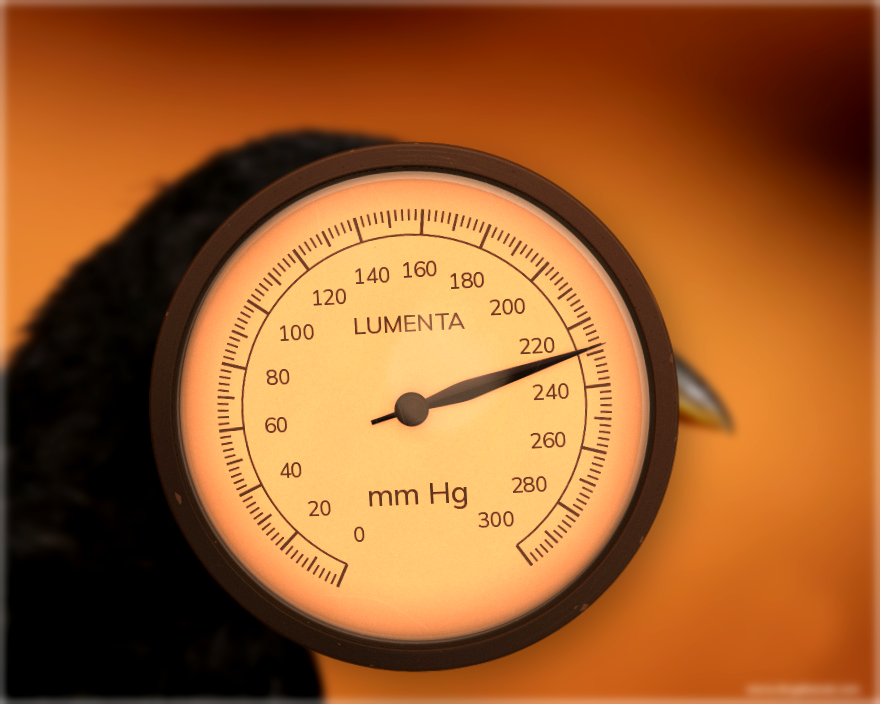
228 mmHg
